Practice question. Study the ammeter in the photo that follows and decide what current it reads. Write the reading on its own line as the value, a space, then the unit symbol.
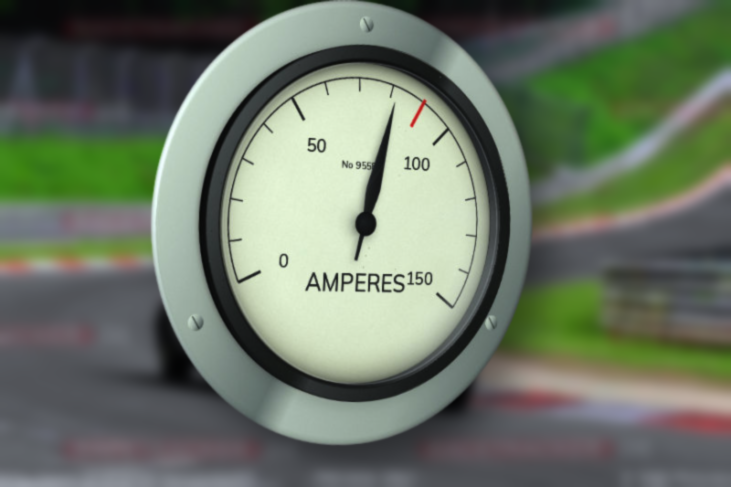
80 A
